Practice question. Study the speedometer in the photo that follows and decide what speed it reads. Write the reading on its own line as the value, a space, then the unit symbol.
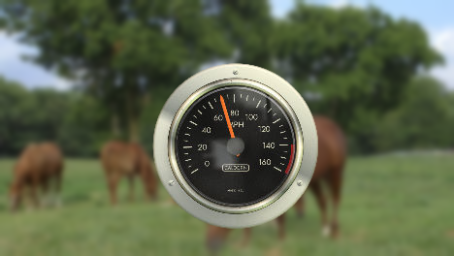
70 mph
